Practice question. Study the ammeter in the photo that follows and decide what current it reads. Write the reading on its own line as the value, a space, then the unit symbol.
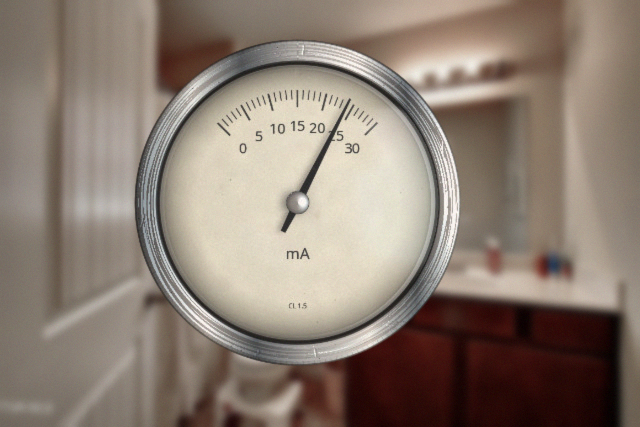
24 mA
